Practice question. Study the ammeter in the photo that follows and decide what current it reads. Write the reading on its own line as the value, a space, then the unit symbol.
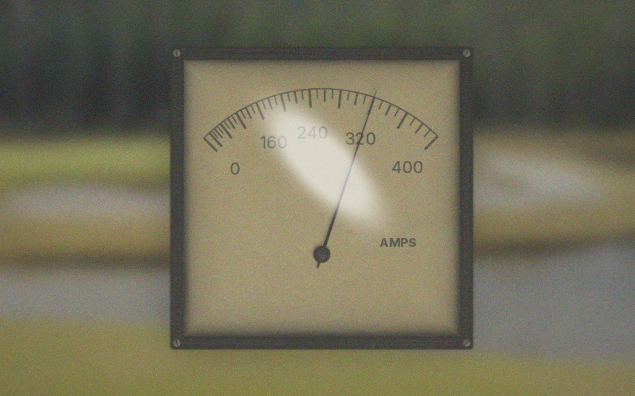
320 A
